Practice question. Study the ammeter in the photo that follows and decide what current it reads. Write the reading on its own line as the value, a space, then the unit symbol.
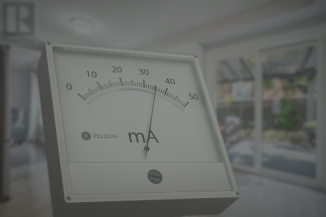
35 mA
